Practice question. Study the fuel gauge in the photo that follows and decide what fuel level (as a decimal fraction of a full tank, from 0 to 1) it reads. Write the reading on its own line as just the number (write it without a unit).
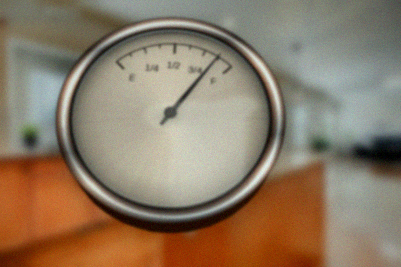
0.875
